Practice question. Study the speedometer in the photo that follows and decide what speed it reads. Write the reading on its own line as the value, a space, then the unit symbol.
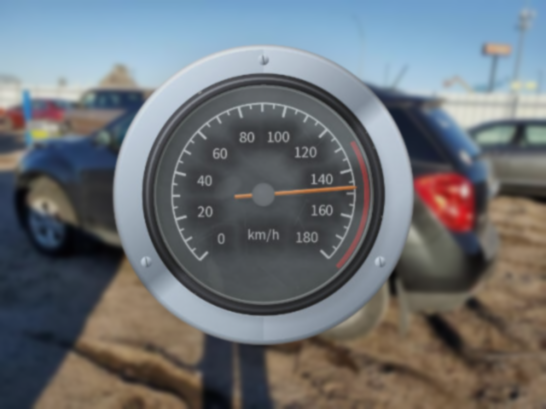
147.5 km/h
